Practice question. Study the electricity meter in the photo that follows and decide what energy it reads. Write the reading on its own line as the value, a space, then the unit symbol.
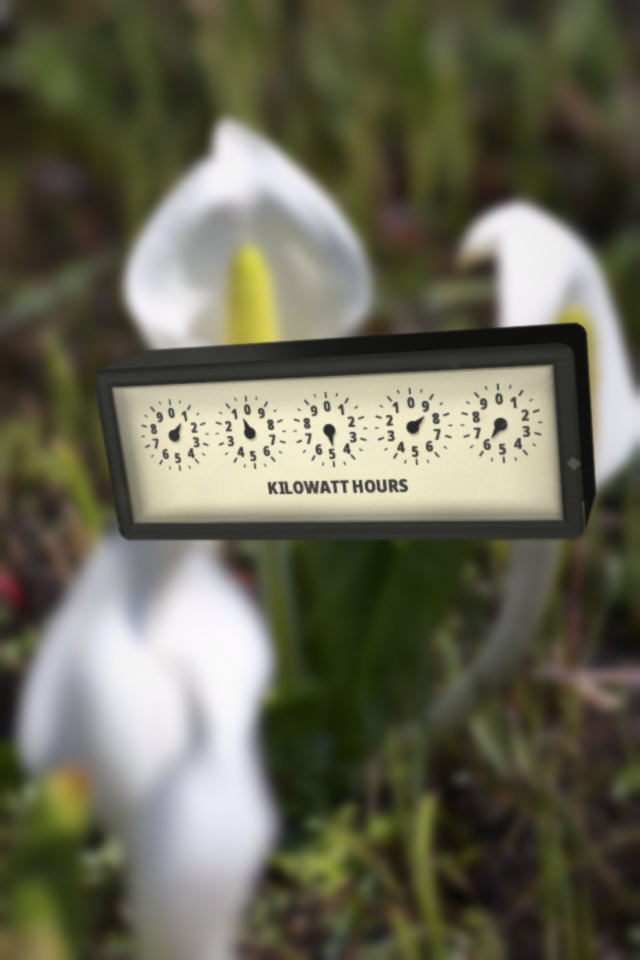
10486 kWh
